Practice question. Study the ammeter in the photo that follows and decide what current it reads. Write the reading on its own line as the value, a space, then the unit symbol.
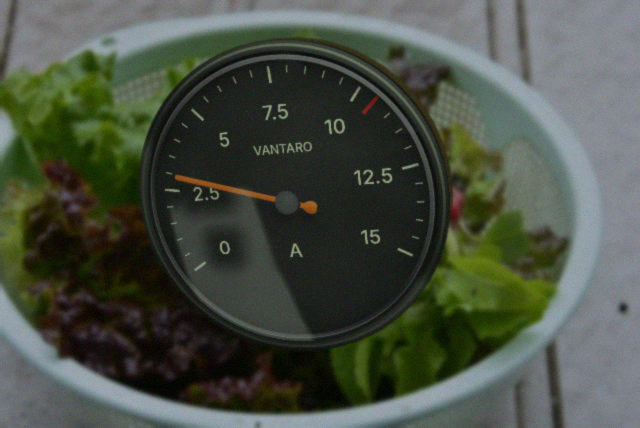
3 A
